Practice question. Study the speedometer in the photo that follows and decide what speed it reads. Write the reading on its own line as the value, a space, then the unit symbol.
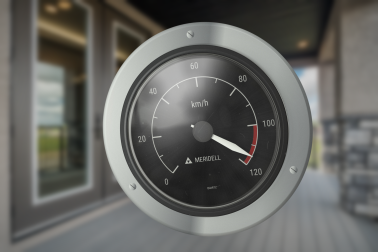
115 km/h
